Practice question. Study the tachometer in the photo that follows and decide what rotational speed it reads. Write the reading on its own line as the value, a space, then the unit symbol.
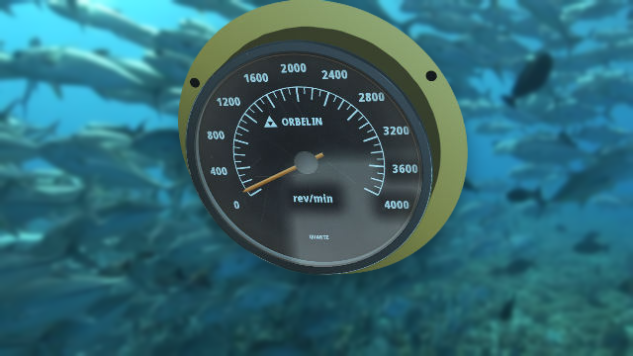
100 rpm
